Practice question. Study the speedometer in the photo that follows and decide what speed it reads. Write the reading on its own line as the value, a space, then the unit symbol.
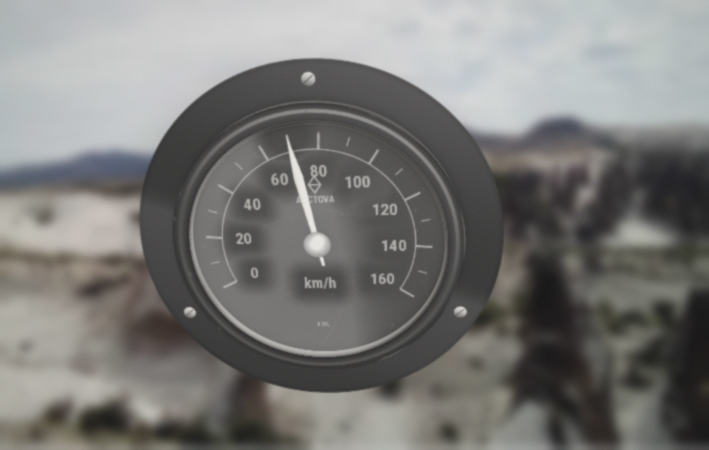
70 km/h
